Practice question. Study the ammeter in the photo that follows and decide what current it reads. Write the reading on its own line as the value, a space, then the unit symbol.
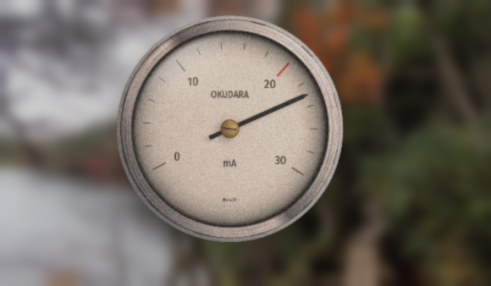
23 mA
